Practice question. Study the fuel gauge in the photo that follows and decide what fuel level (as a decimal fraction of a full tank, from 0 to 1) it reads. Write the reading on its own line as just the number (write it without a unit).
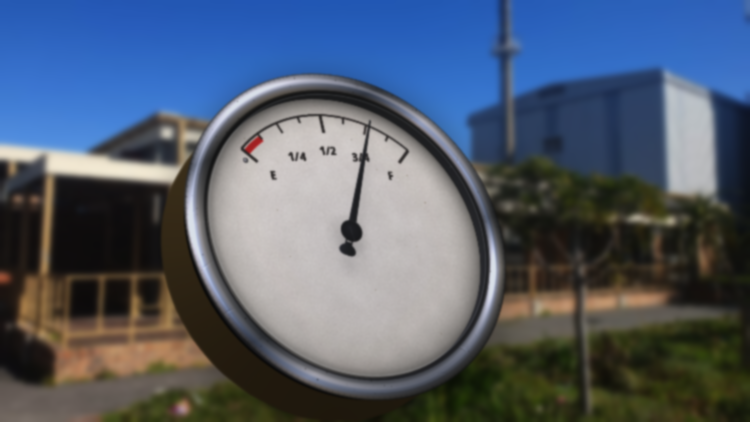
0.75
